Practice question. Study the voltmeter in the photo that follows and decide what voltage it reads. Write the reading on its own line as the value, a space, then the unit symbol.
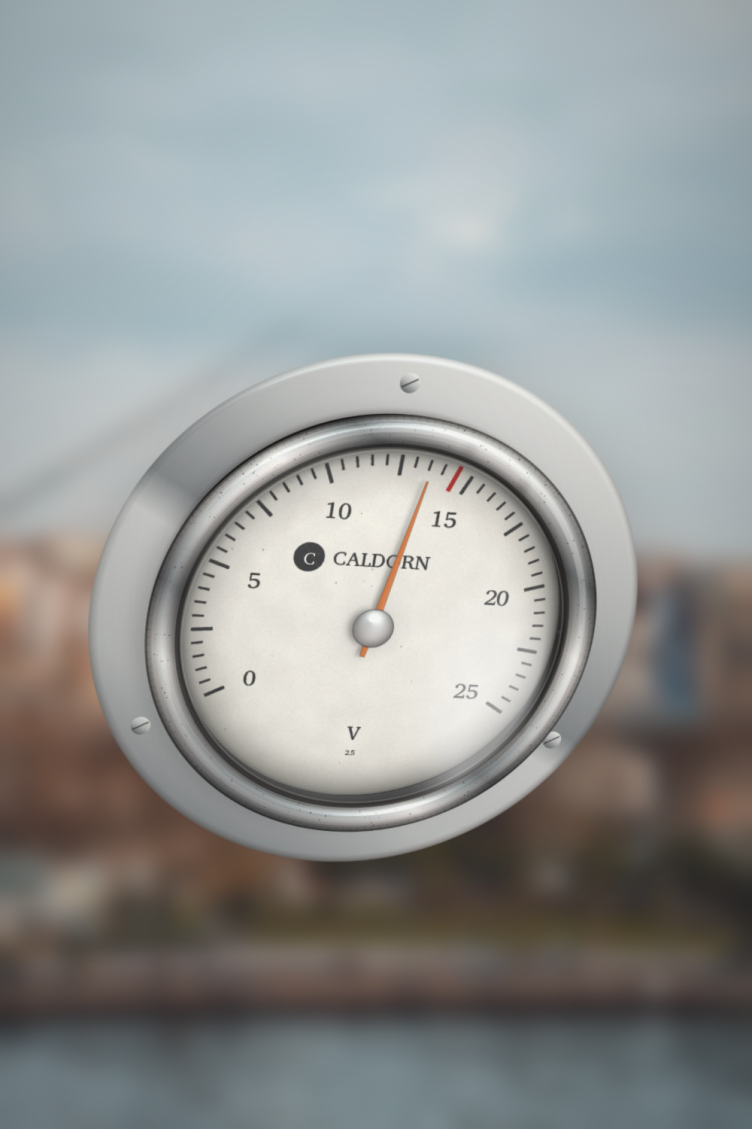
13.5 V
